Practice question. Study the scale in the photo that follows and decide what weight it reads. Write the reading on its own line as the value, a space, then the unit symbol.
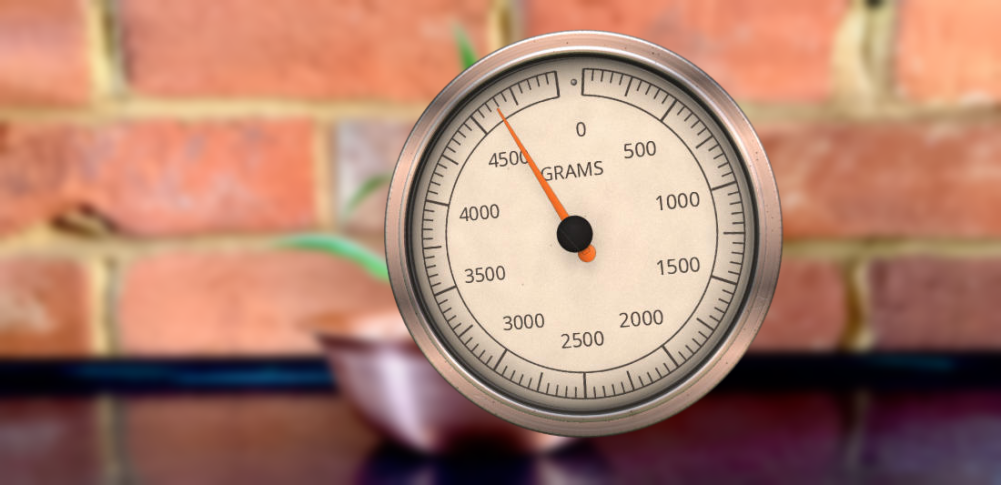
4650 g
